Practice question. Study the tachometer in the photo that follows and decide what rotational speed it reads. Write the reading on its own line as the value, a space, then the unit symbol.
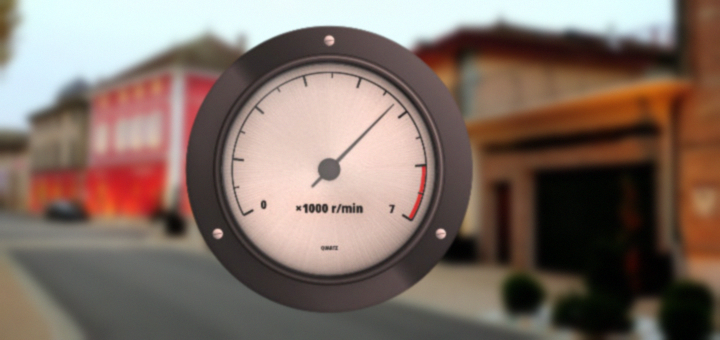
4750 rpm
